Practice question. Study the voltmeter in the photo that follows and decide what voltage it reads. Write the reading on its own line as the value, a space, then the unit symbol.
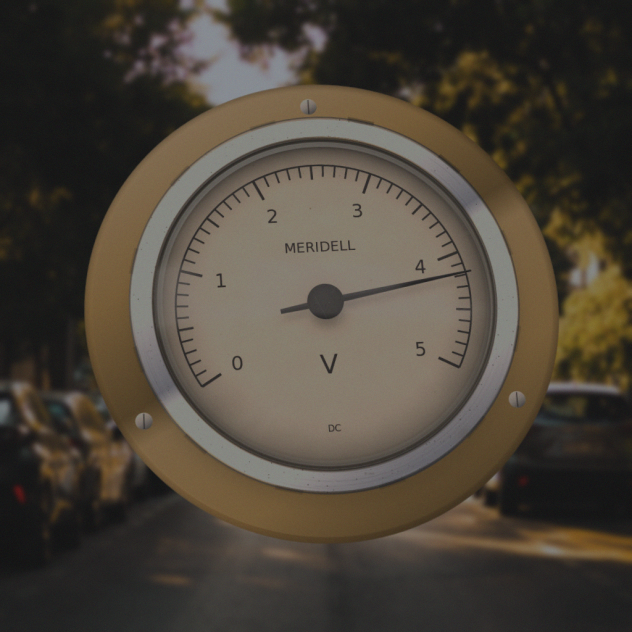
4.2 V
